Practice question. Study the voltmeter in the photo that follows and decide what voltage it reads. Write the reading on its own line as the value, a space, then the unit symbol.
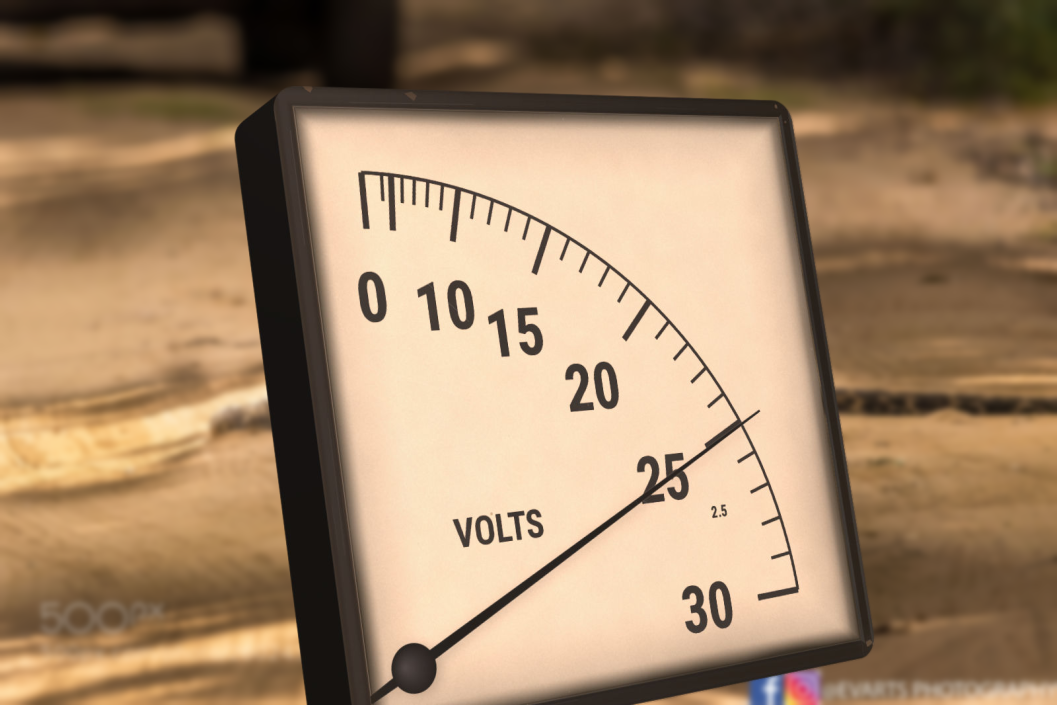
25 V
